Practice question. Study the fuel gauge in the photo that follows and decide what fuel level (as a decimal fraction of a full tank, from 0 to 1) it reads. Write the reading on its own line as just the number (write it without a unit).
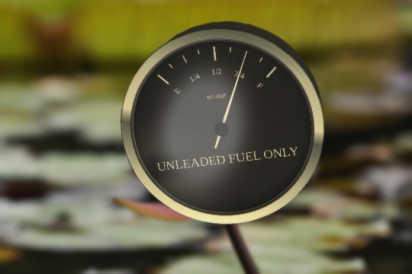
0.75
